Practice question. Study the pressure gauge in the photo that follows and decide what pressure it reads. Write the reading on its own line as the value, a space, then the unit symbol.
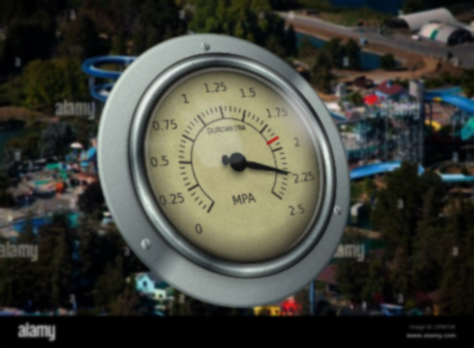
2.25 MPa
